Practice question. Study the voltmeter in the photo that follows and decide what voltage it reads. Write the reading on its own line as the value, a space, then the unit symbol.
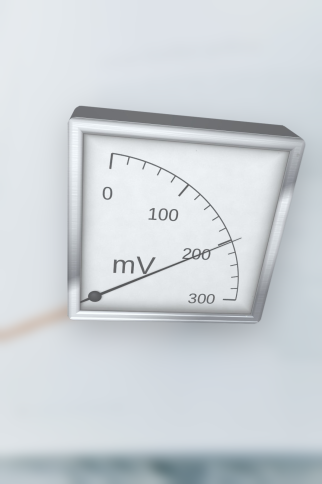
200 mV
